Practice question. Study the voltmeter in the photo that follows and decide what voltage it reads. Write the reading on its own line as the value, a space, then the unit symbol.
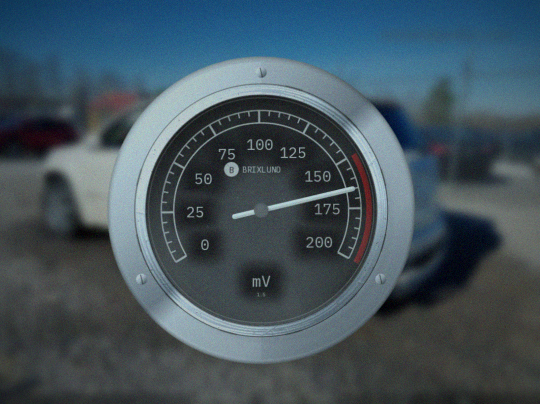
165 mV
